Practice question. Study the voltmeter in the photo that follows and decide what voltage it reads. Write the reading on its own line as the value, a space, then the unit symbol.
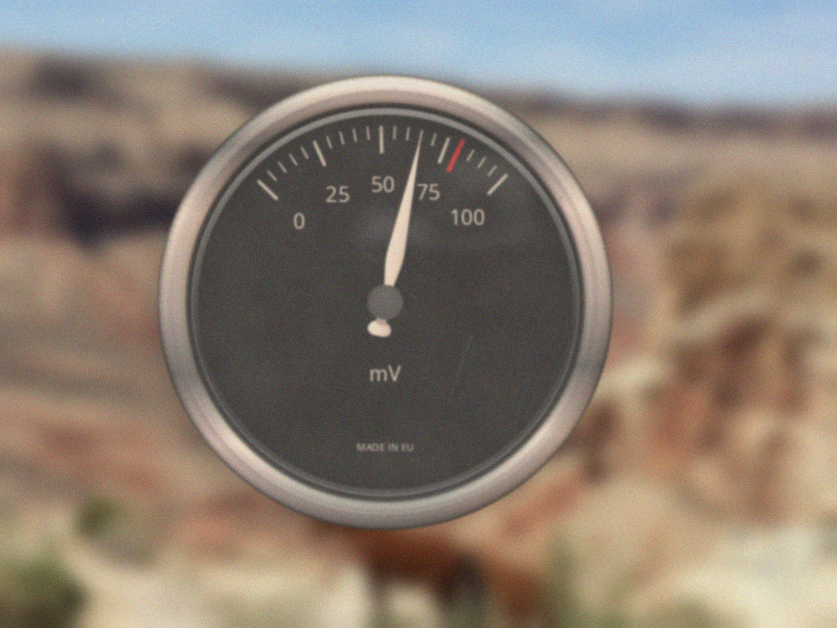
65 mV
